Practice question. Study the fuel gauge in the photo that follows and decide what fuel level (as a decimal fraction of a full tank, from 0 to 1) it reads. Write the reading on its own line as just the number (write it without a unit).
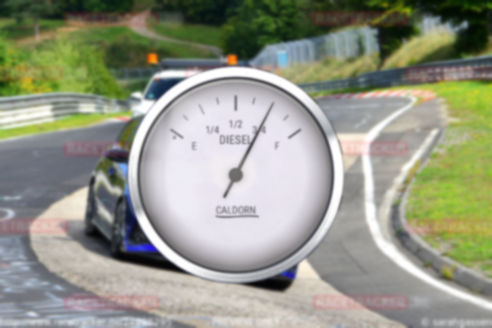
0.75
